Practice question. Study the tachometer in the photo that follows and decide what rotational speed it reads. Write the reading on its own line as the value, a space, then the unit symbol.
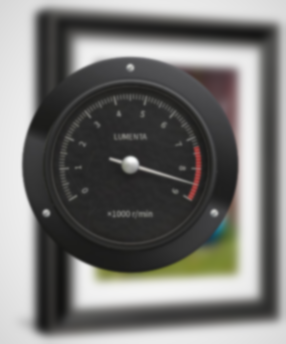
8500 rpm
